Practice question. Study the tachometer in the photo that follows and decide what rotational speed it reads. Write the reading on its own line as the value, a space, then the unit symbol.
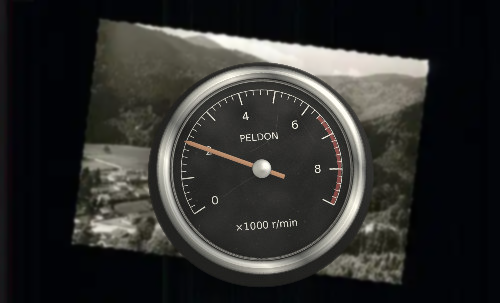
2000 rpm
